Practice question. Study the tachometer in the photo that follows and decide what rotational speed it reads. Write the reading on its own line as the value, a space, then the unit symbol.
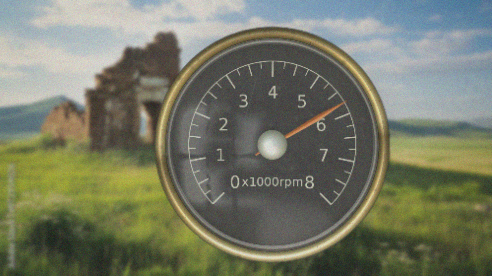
5750 rpm
